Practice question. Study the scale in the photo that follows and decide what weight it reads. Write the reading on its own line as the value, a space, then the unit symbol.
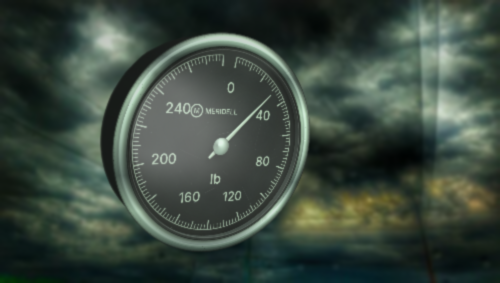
30 lb
